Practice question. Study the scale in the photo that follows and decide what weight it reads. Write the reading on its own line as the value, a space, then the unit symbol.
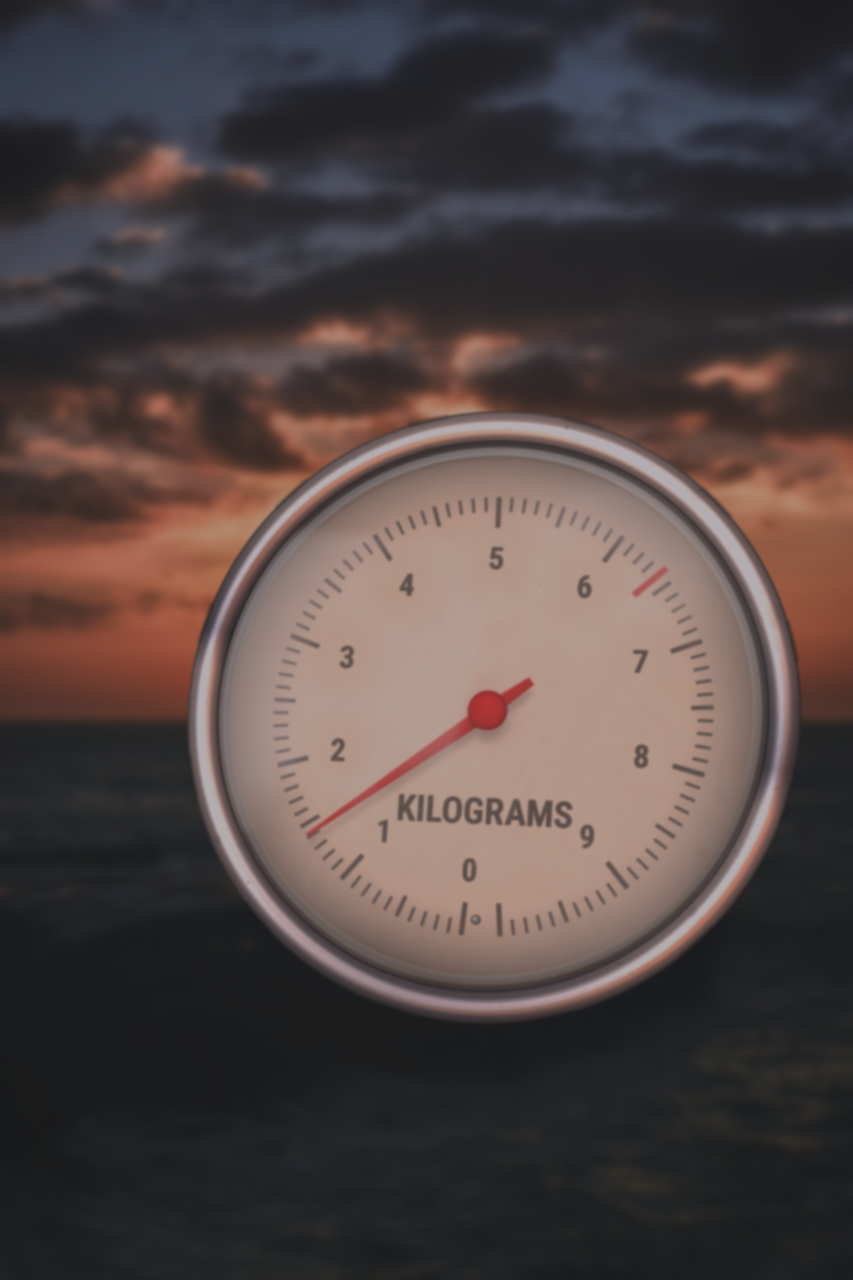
1.4 kg
